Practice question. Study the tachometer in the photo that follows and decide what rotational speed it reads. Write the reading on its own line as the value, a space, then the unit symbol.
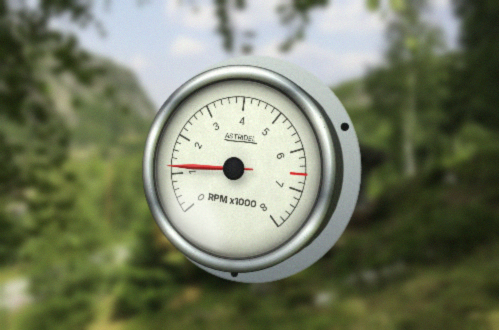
1200 rpm
